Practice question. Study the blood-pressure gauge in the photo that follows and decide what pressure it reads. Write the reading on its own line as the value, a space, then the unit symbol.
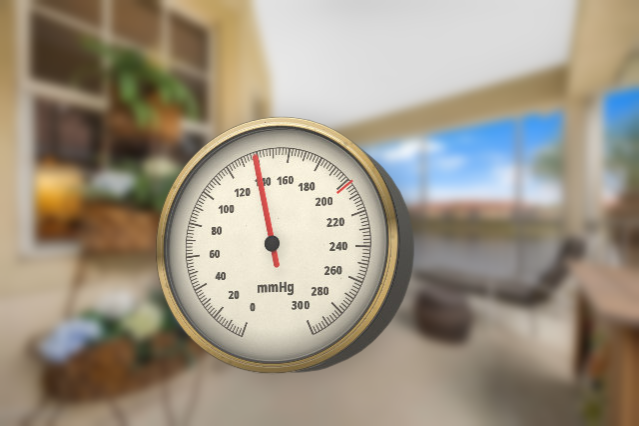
140 mmHg
